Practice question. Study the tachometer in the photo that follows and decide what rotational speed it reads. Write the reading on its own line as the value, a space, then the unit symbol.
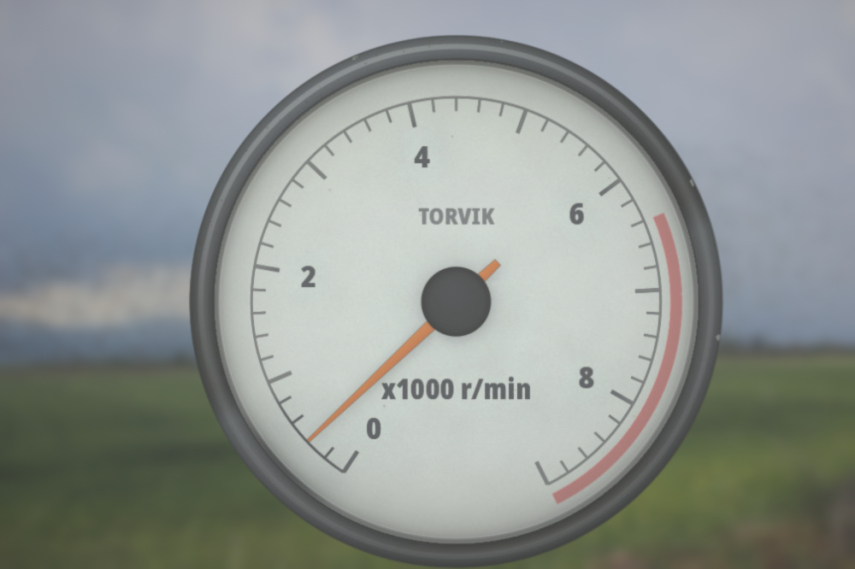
400 rpm
